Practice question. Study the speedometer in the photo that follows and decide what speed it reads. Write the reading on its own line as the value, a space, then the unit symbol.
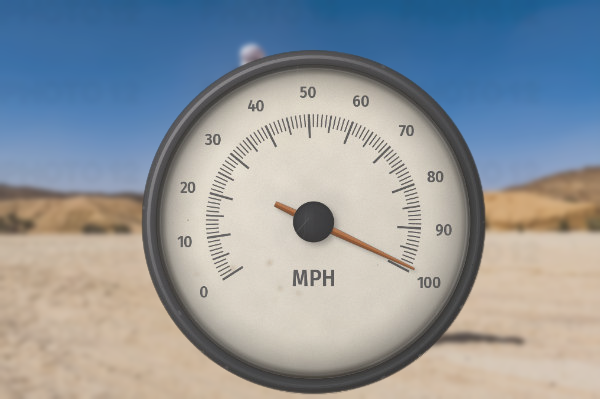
99 mph
